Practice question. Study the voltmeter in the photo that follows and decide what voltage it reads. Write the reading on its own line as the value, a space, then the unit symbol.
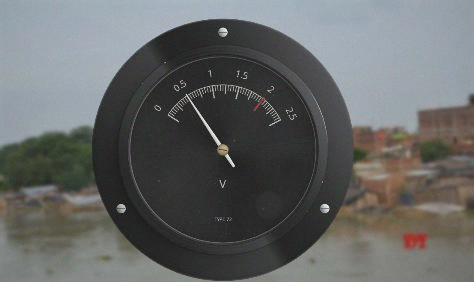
0.5 V
